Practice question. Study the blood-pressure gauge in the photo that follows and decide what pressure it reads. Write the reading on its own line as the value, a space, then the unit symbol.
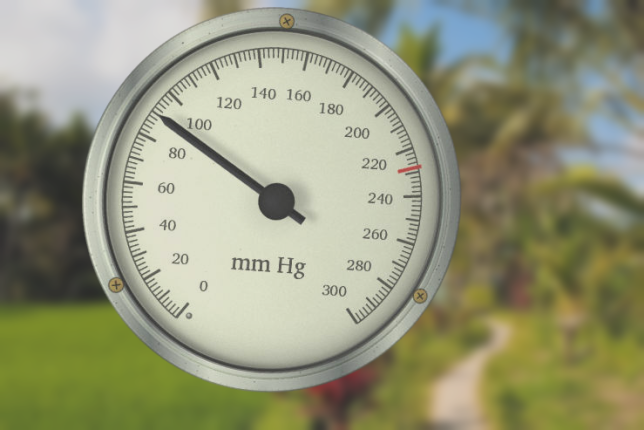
90 mmHg
